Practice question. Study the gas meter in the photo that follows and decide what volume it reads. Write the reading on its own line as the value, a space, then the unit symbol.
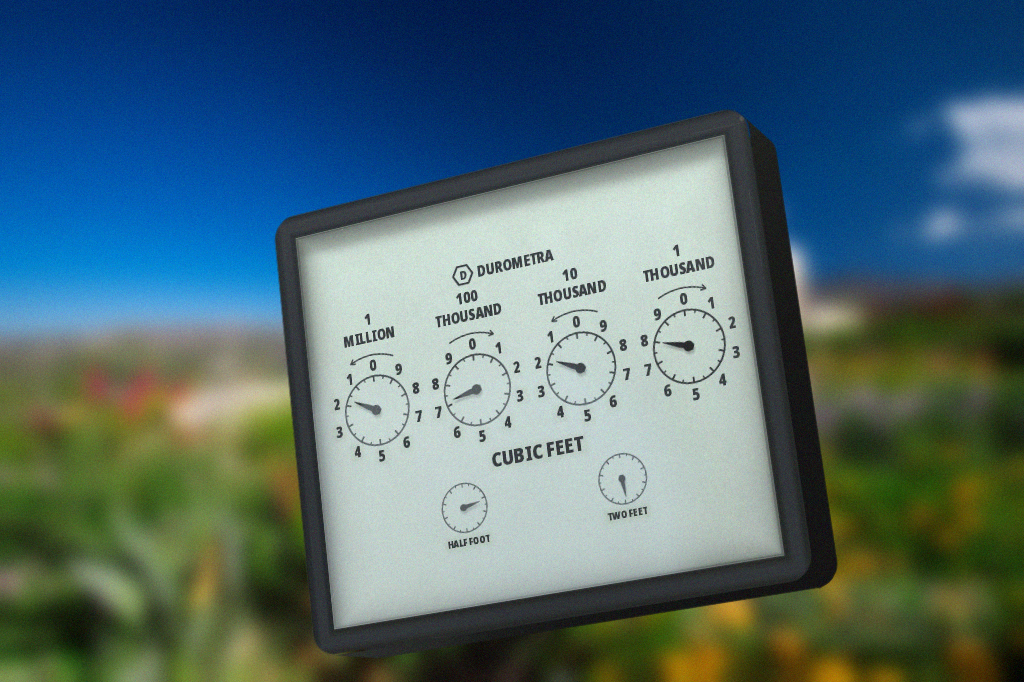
171800 ft³
